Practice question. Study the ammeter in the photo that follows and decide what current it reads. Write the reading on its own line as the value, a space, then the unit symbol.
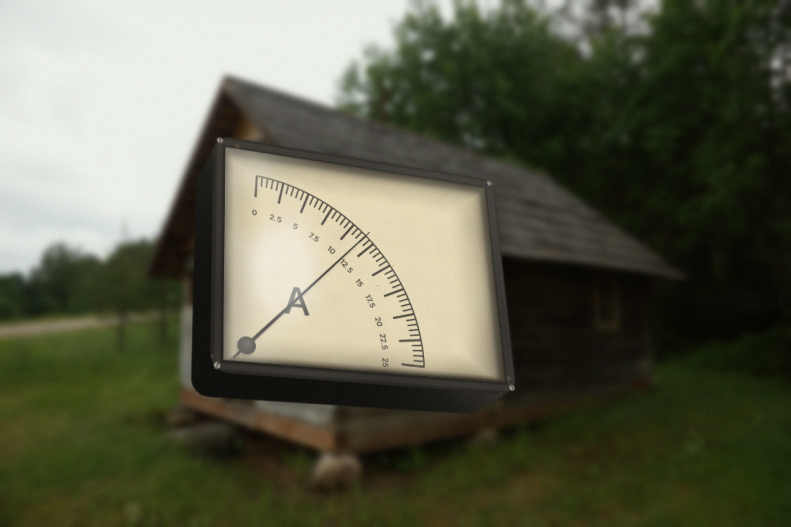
11.5 A
